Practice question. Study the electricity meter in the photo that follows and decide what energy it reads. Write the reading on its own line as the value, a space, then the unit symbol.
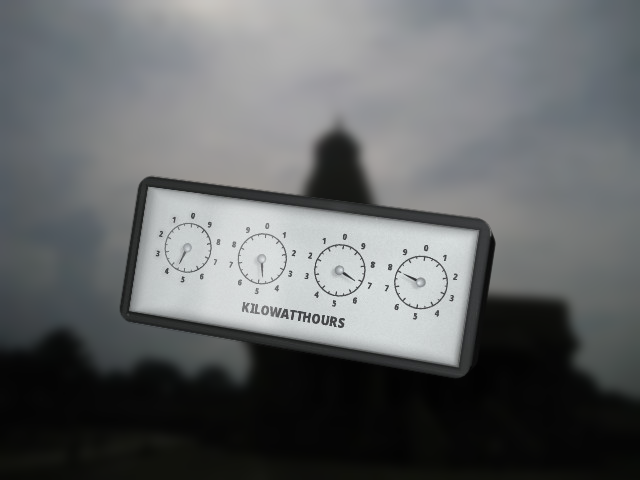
4468 kWh
